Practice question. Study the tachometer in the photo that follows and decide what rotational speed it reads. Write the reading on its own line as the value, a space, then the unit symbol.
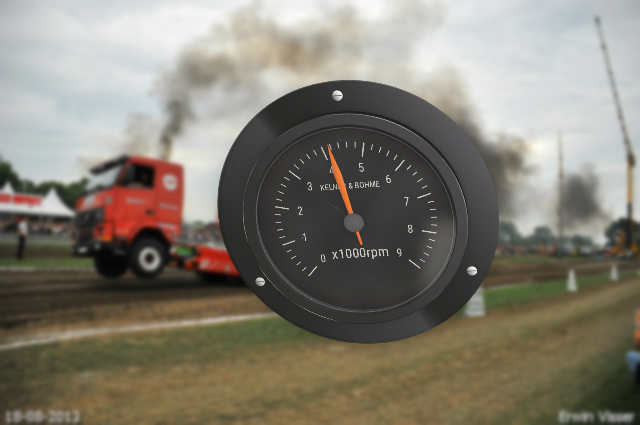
4200 rpm
